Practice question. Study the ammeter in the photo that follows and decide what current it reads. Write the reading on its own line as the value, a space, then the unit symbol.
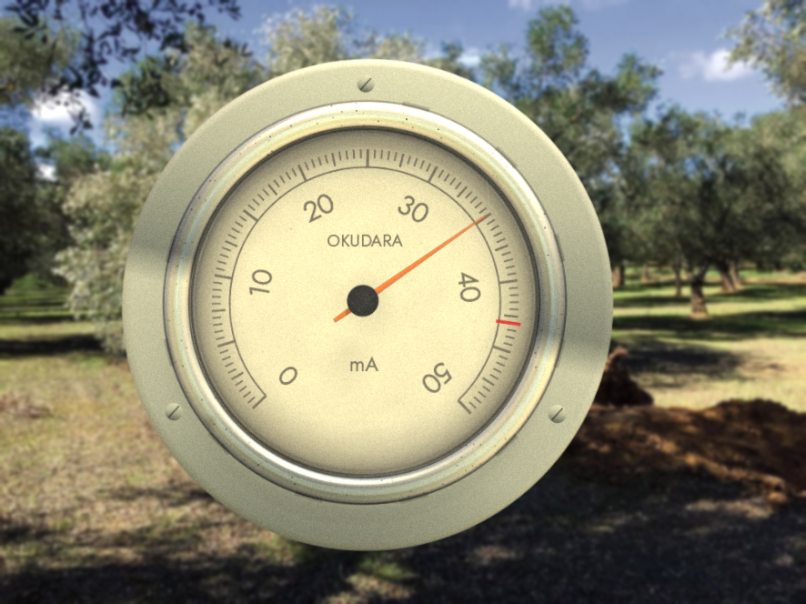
35 mA
